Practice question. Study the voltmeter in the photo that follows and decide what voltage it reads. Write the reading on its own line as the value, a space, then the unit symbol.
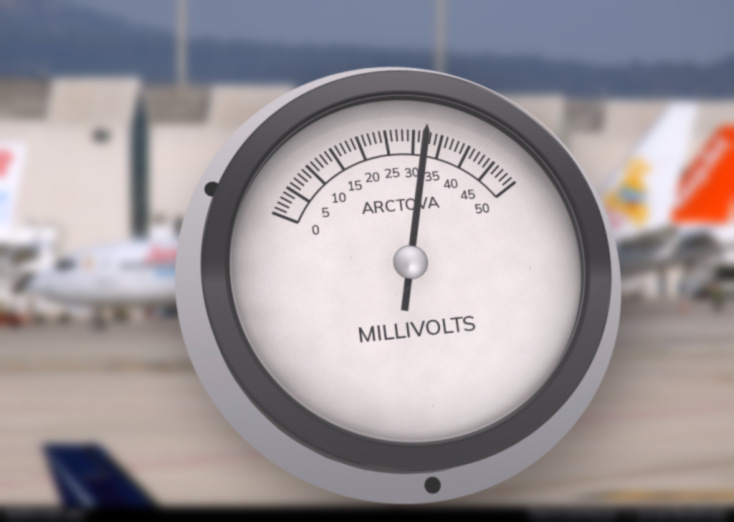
32 mV
